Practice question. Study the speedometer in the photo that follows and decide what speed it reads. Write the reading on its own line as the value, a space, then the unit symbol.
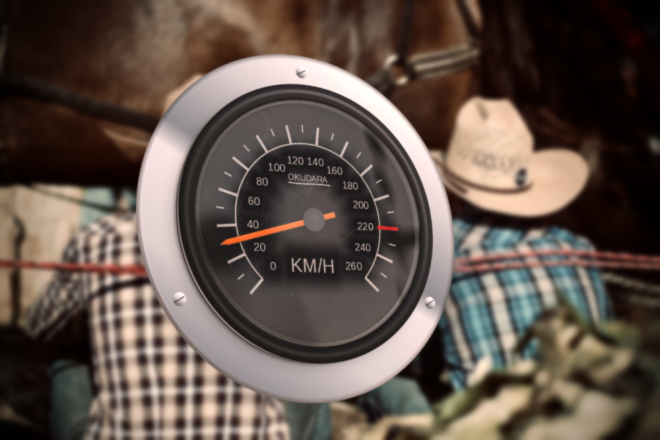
30 km/h
